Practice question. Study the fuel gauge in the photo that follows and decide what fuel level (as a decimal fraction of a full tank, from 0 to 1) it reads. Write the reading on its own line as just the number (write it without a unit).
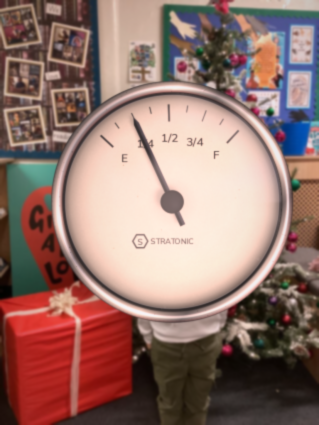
0.25
